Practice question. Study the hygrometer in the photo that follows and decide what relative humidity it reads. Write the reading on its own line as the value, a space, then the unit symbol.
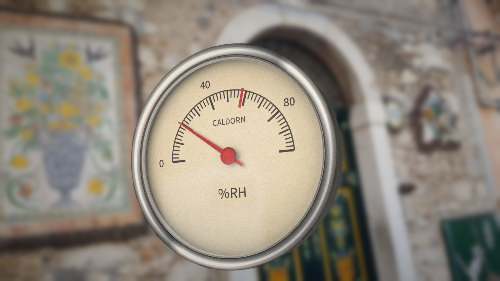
20 %
